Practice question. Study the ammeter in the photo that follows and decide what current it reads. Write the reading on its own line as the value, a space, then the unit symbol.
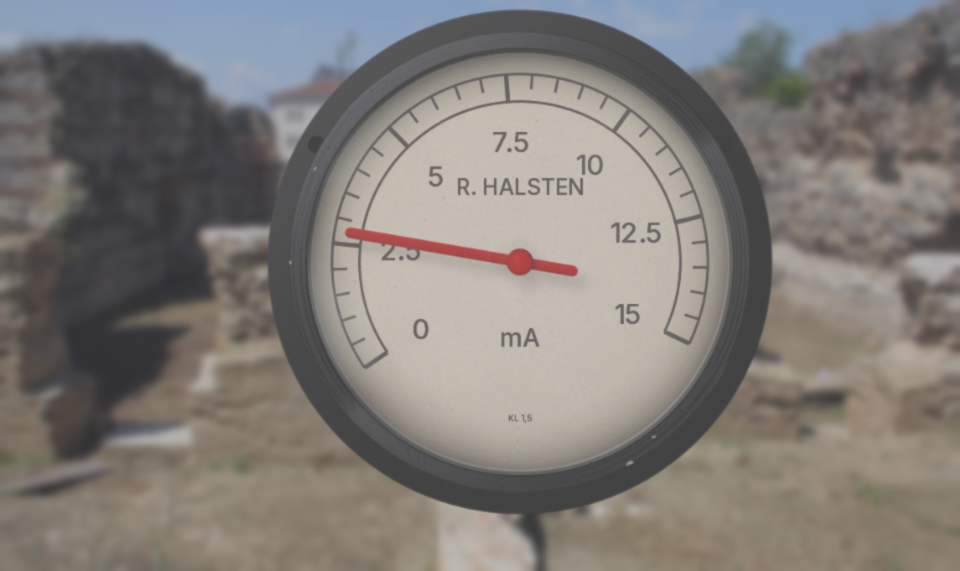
2.75 mA
